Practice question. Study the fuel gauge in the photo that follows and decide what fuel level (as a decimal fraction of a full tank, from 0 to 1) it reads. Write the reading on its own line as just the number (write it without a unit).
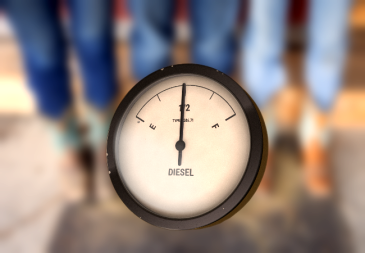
0.5
